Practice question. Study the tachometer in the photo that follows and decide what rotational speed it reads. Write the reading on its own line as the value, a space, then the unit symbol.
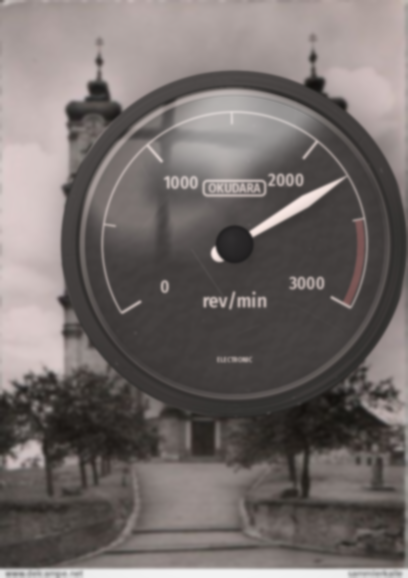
2250 rpm
